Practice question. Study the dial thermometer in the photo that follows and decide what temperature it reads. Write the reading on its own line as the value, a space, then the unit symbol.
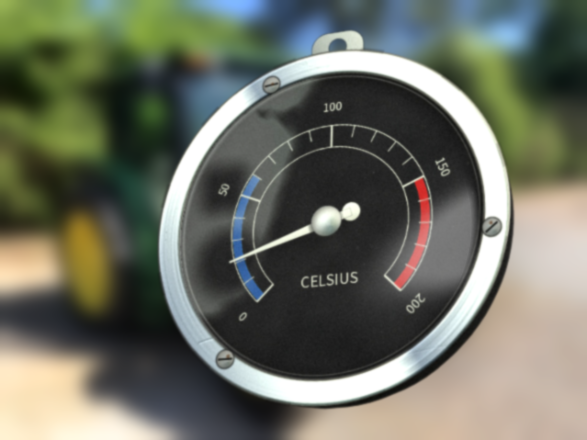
20 °C
